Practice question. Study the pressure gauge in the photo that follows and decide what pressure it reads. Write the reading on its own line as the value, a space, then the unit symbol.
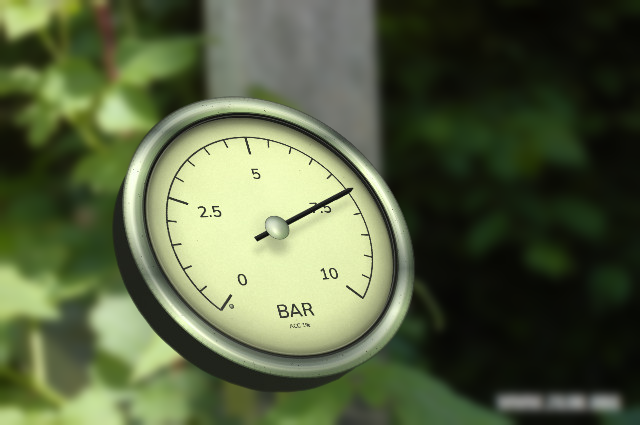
7.5 bar
